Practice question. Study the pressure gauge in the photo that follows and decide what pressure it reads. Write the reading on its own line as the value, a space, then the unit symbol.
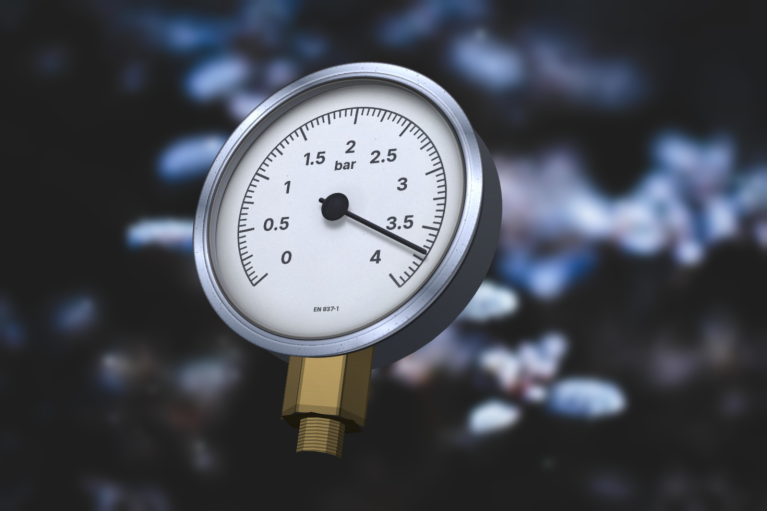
3.7 bar
